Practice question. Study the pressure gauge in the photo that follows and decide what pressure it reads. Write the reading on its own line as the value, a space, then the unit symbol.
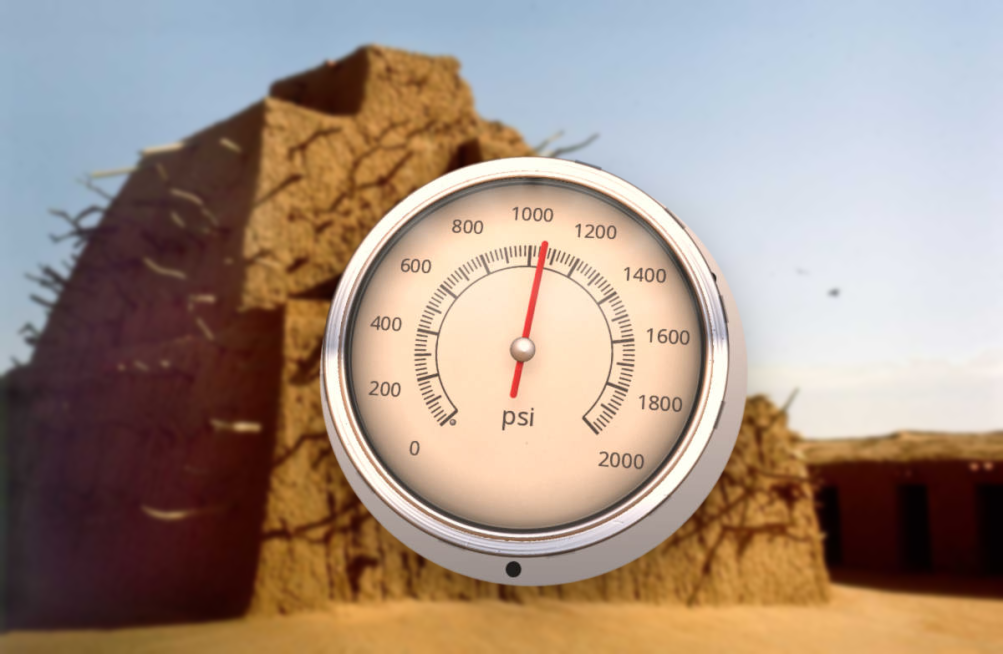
1060 psi
